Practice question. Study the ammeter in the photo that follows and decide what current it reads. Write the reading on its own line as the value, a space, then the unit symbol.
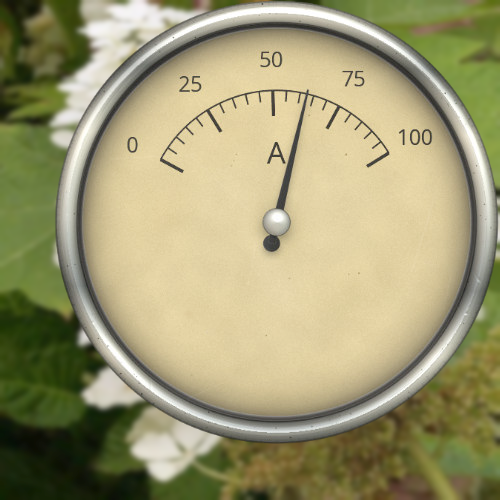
62.5 A
